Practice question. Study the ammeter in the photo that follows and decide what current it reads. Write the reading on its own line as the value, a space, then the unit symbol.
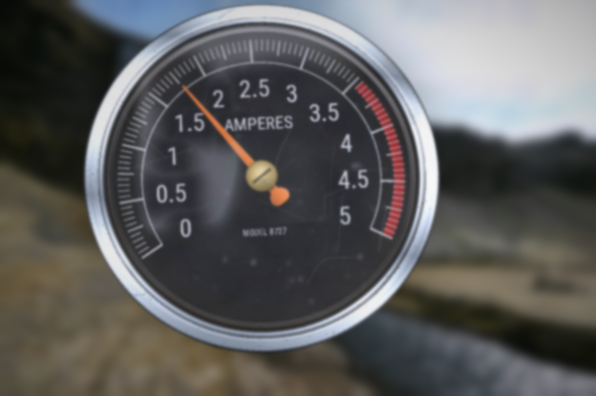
1.75 A
